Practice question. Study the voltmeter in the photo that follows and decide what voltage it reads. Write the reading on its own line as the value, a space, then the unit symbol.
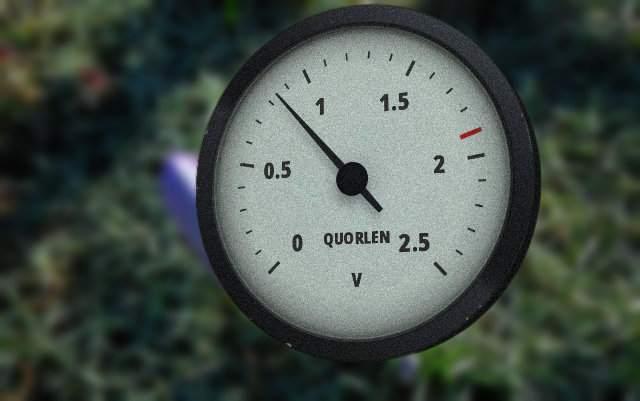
0.85 V
